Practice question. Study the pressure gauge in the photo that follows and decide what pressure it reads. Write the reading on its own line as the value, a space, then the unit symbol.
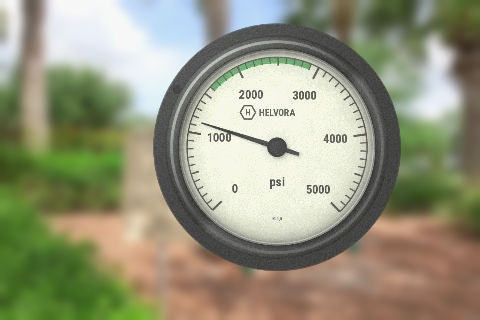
1150 psi
